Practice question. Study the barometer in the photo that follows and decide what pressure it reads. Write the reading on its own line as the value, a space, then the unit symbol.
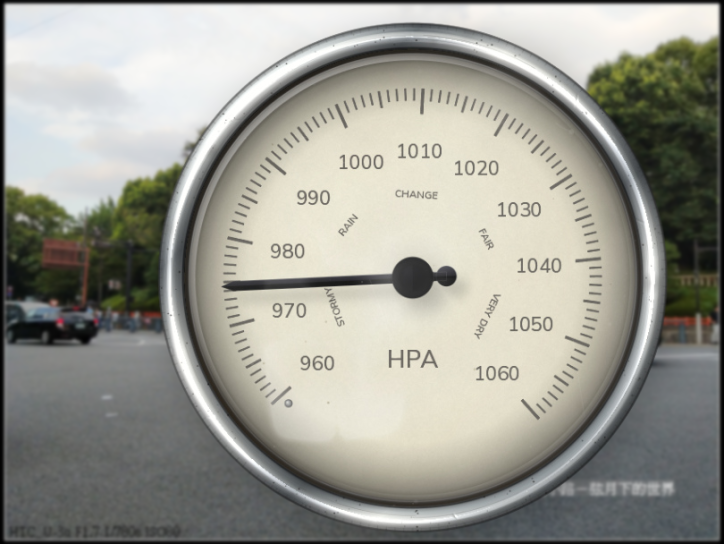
974.5 hPa
